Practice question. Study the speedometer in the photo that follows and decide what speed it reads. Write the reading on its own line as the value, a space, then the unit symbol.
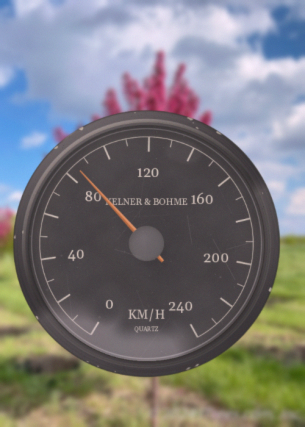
85 km/h
